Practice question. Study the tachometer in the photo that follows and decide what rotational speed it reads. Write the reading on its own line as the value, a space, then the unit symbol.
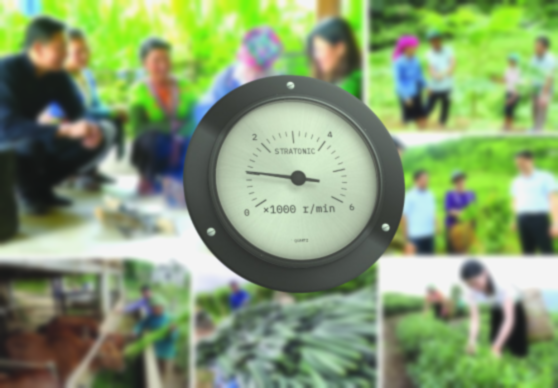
1000 rpm
